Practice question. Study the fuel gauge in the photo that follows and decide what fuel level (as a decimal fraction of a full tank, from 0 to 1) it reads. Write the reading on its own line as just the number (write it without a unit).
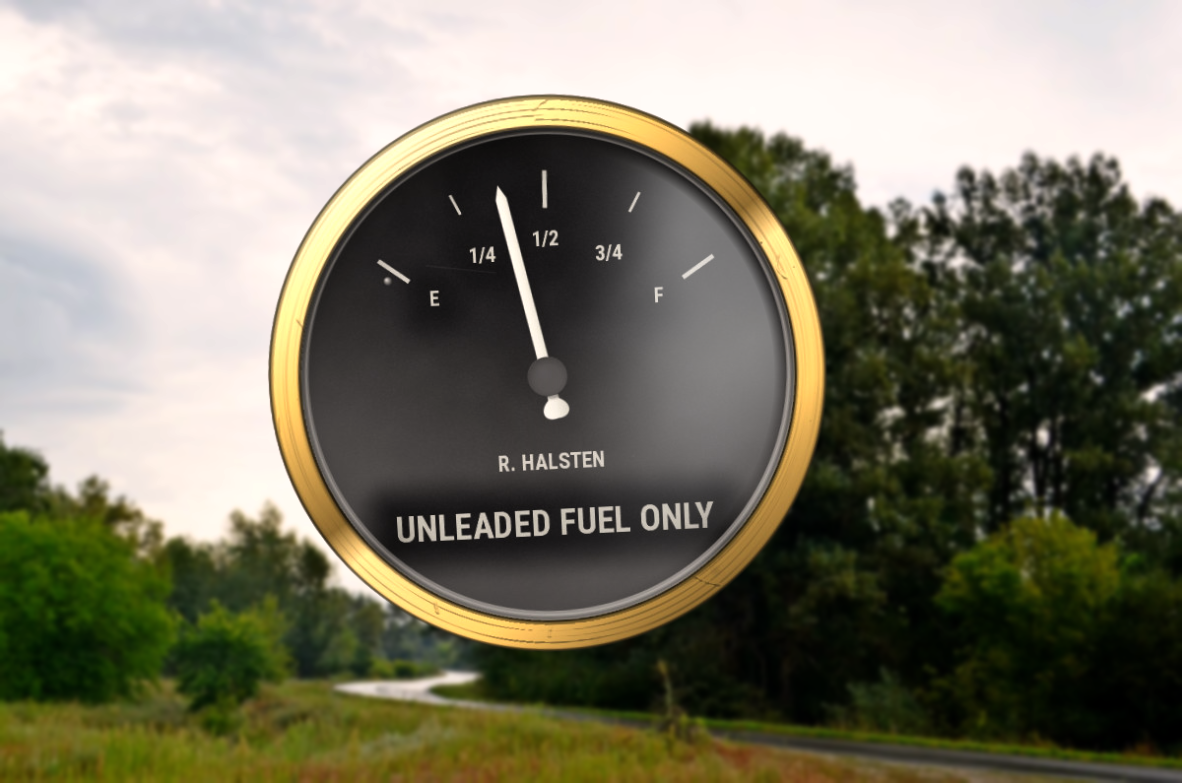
0.375
